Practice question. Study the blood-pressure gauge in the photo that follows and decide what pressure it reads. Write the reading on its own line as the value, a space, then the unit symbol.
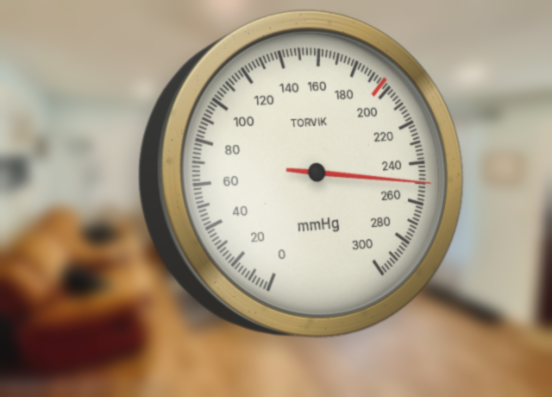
250 mmHg
